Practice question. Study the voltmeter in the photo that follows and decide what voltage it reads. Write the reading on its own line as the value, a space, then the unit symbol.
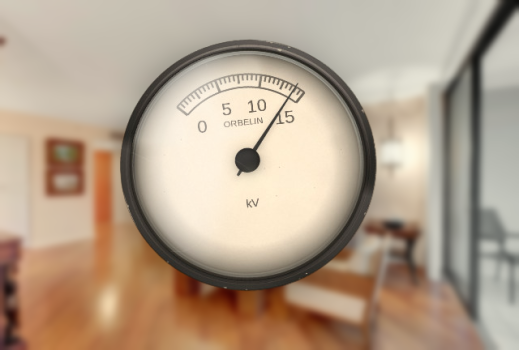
14 kV
